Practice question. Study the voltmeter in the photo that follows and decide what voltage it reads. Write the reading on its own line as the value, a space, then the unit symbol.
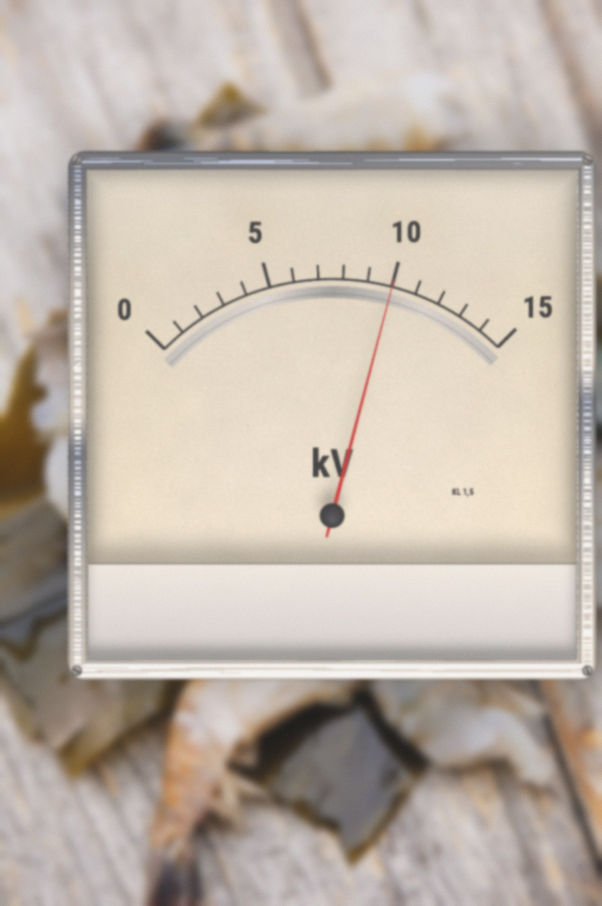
10 kV
